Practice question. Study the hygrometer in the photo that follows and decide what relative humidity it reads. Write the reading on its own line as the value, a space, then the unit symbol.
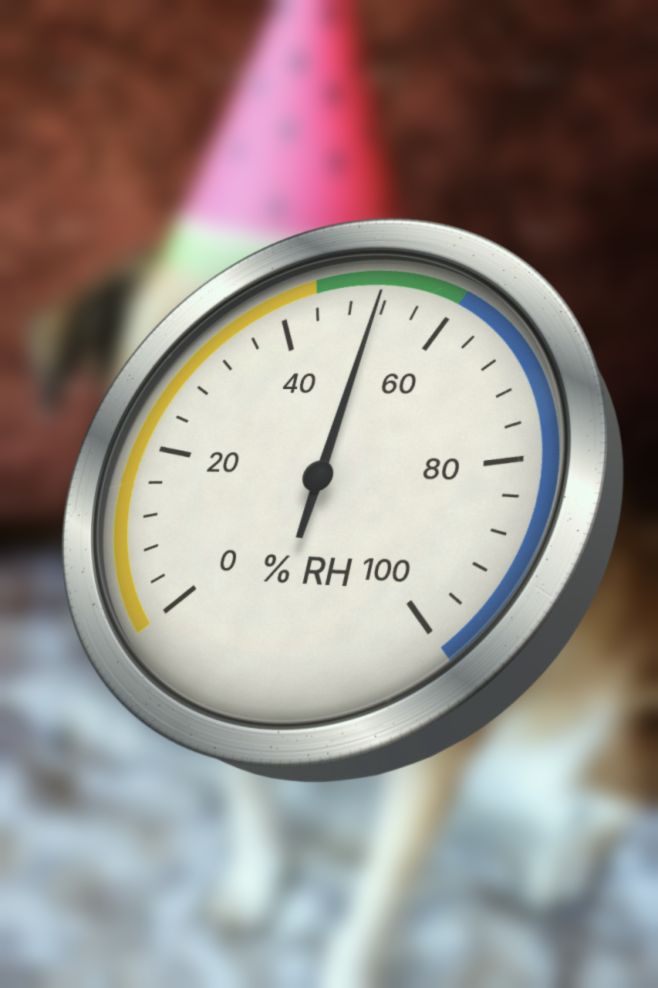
52 %
